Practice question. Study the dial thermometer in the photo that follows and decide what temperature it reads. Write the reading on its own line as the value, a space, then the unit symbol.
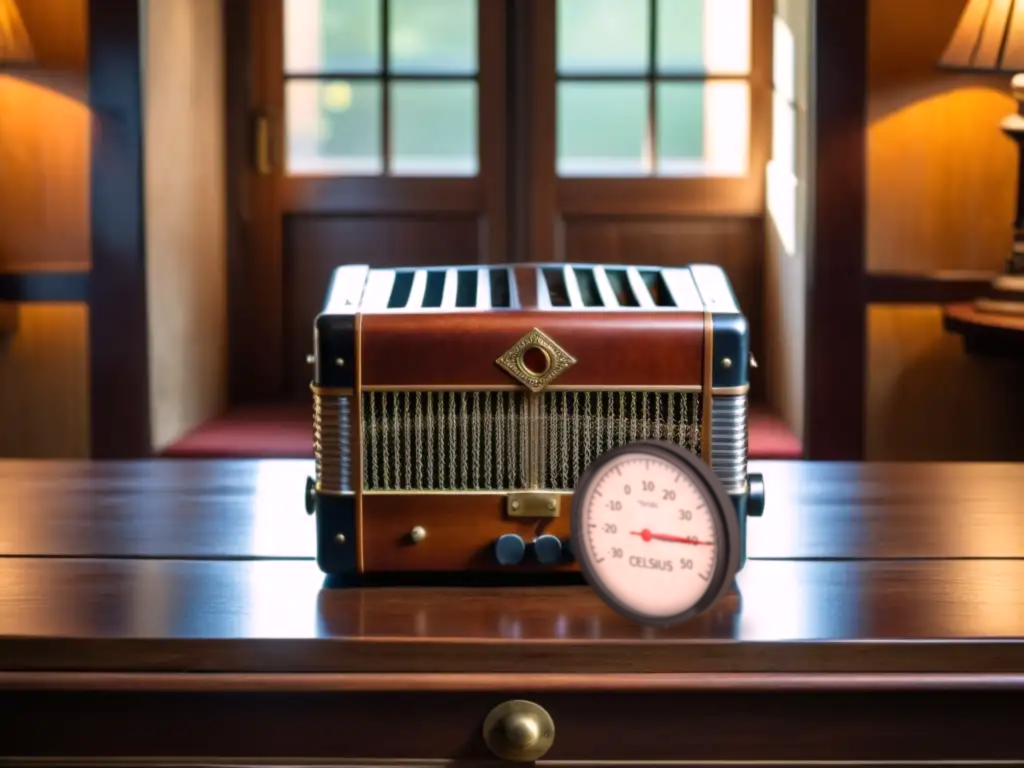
40 °C
